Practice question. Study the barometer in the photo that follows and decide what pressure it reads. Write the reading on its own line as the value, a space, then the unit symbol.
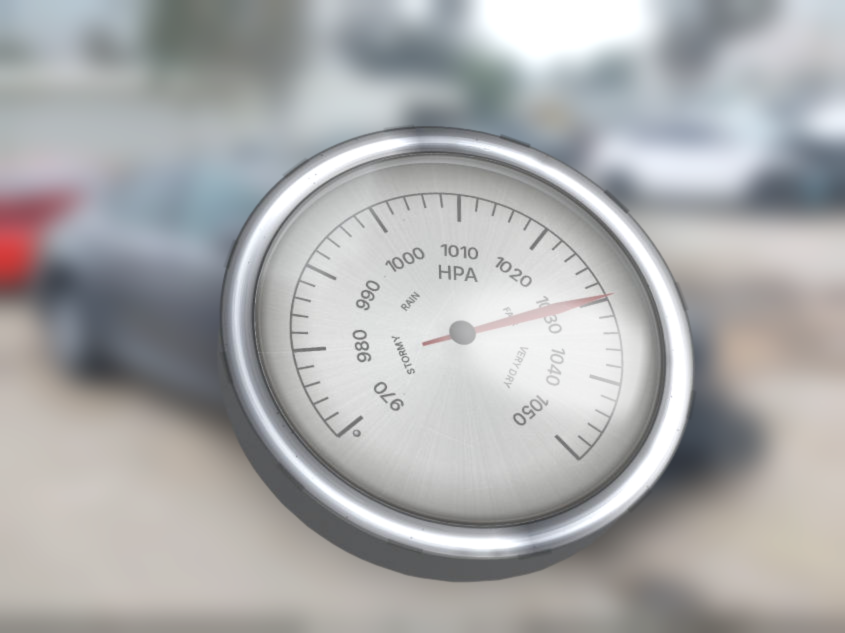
1030 hPa
